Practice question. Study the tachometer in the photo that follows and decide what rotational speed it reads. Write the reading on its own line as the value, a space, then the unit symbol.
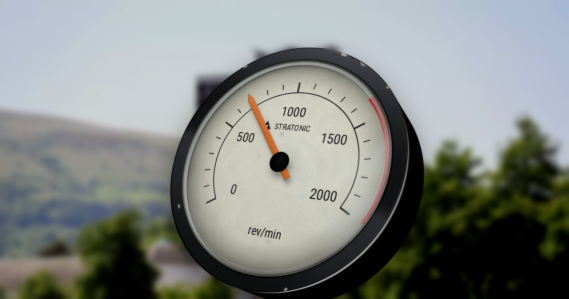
700 rpm
